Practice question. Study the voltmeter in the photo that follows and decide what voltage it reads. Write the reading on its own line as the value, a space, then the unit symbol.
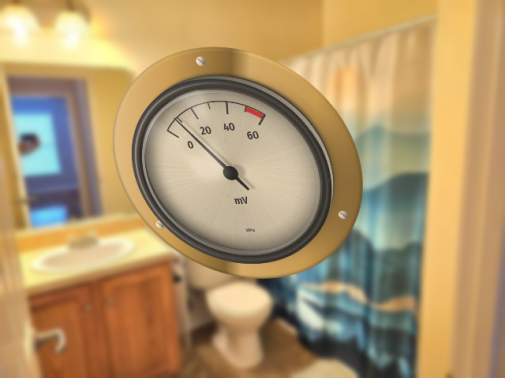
10 mV
